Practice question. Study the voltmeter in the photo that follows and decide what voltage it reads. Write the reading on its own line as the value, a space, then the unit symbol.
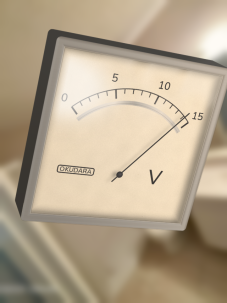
14 V
